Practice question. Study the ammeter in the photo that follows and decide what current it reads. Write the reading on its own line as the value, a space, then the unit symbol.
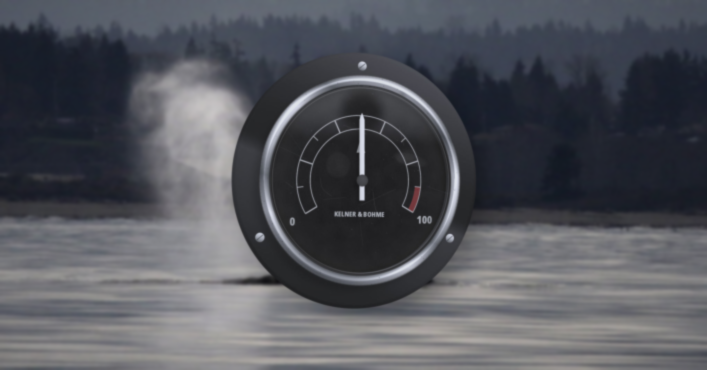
50 A
